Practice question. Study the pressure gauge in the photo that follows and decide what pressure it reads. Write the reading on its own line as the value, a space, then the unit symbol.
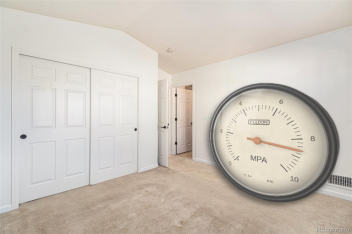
8.6 MPa
